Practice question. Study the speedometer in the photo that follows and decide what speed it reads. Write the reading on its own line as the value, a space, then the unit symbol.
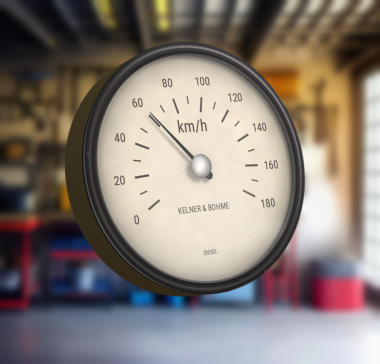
60 km/h
